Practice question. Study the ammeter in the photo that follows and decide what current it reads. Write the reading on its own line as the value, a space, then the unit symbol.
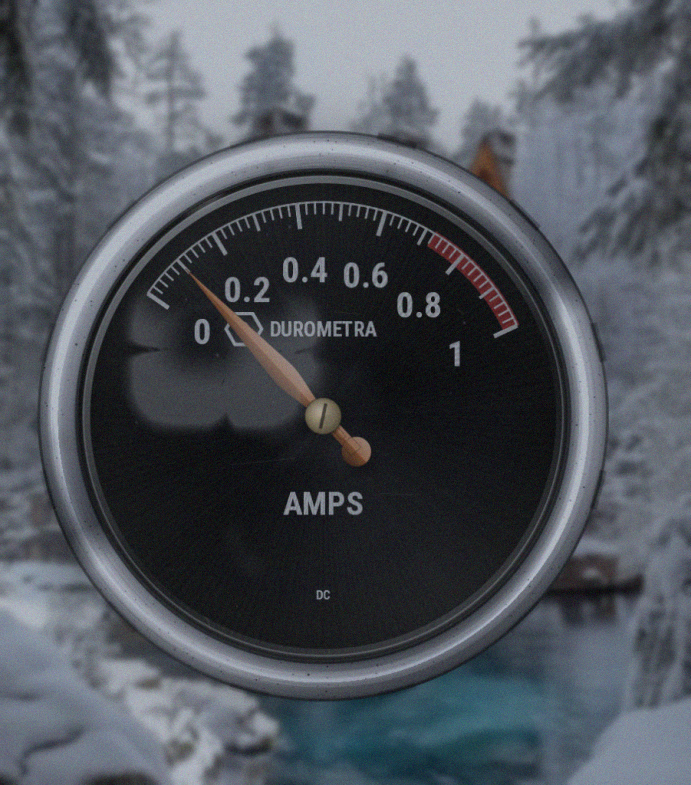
0.1 A
